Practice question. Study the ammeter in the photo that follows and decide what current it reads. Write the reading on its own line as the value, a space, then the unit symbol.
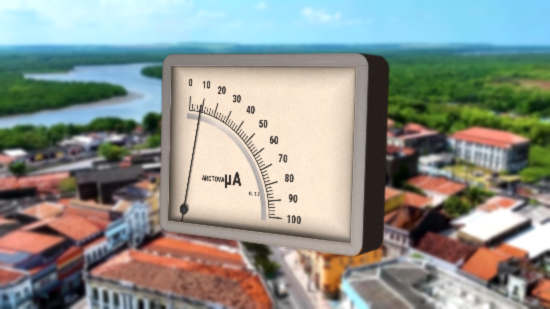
10 µA
